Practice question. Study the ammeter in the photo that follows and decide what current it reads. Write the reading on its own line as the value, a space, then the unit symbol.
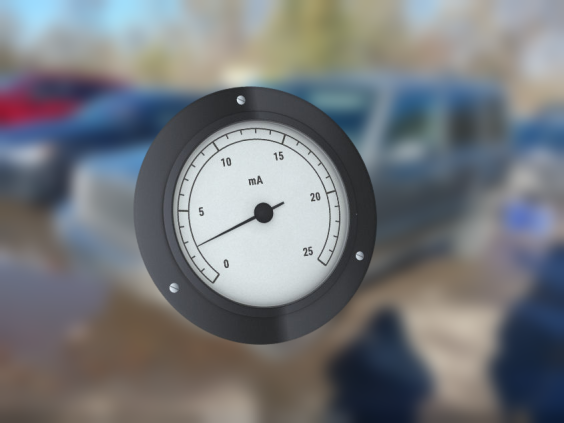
2.5 mA
